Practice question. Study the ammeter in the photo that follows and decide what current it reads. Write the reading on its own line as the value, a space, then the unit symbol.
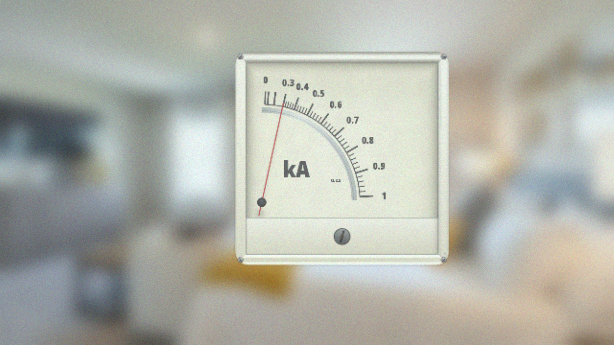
0.3 kA
